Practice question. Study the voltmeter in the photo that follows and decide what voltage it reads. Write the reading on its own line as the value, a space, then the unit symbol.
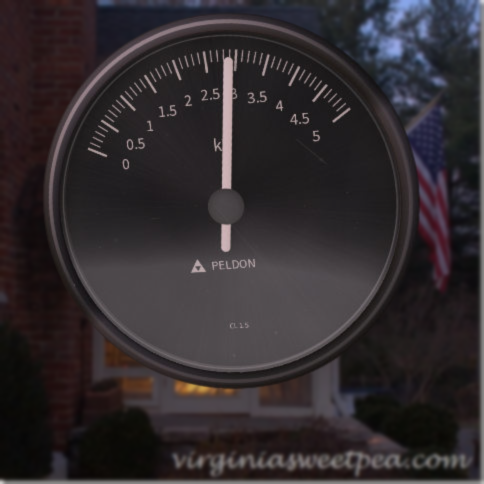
2.9 kV
